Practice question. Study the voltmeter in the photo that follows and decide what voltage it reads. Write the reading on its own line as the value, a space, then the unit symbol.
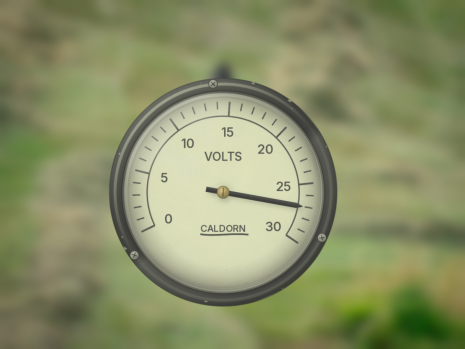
27 V
